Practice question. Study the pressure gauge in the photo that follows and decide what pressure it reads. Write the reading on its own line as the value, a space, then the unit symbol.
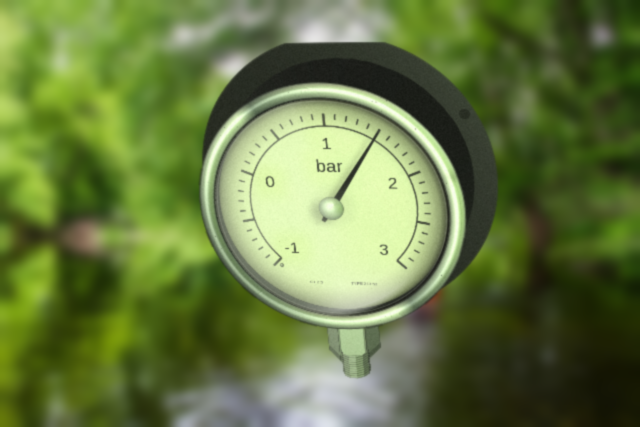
1.5 bar
